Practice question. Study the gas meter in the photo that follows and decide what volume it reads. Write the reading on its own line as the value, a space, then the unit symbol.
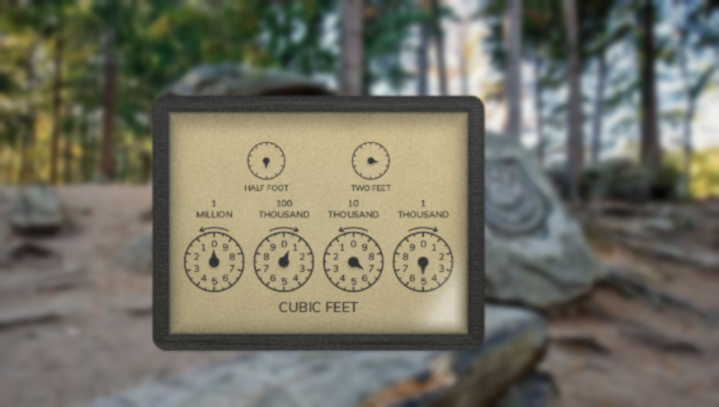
6500 ft³
